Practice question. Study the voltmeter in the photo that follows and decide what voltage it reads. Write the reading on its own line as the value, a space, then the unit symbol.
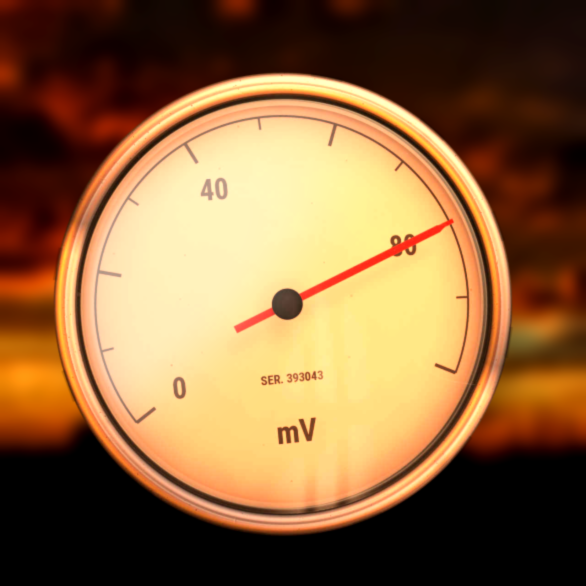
80 mV
